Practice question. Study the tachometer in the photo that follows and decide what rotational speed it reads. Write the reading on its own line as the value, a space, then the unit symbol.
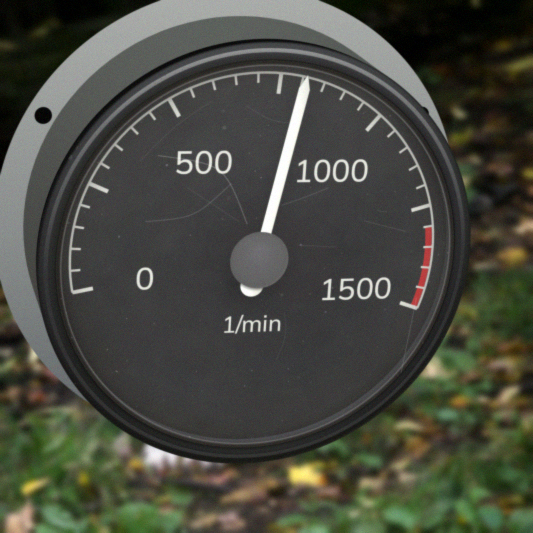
800 rpm
